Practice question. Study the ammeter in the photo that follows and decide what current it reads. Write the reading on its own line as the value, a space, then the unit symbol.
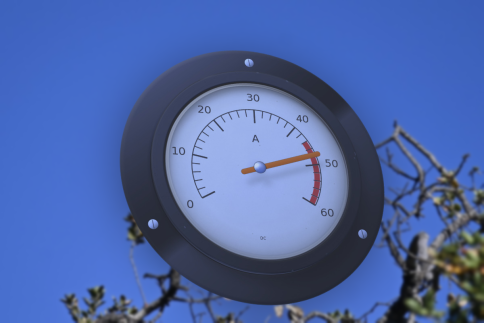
48 A
